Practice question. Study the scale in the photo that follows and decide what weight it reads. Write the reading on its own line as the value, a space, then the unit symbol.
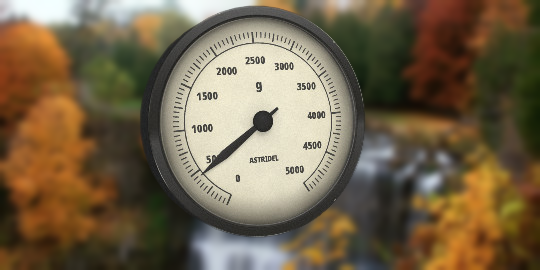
450 g
